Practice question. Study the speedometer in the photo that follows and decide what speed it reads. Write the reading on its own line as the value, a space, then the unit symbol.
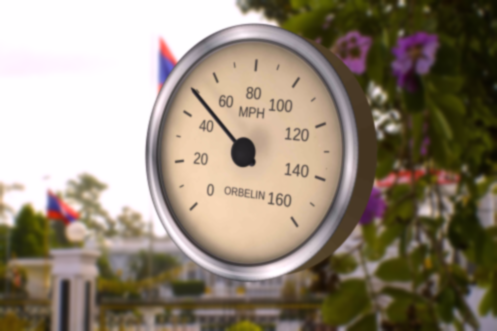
50 mph
